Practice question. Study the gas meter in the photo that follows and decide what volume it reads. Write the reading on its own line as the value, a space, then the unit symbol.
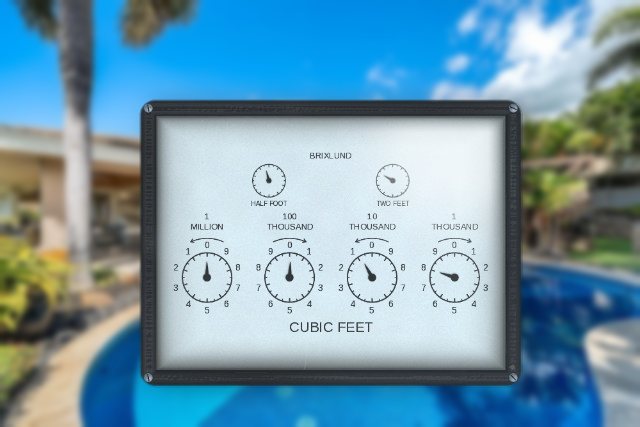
800 ft³
